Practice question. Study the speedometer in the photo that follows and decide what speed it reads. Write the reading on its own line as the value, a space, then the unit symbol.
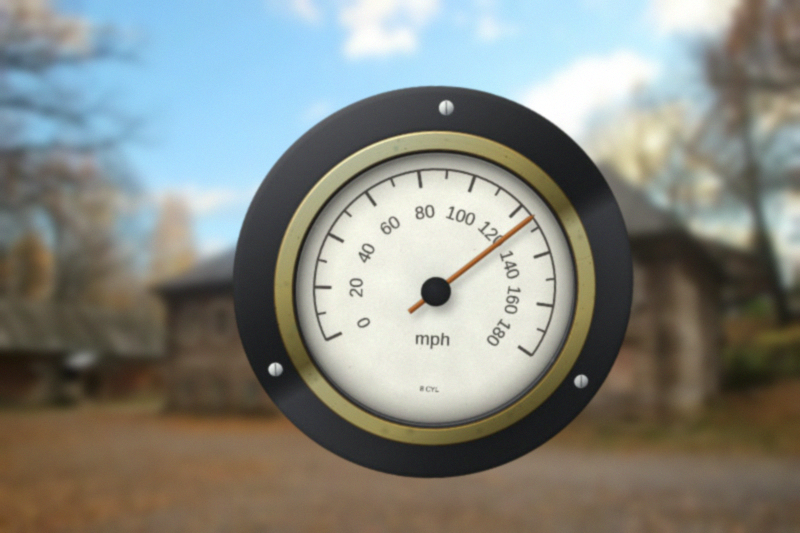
125 mph
